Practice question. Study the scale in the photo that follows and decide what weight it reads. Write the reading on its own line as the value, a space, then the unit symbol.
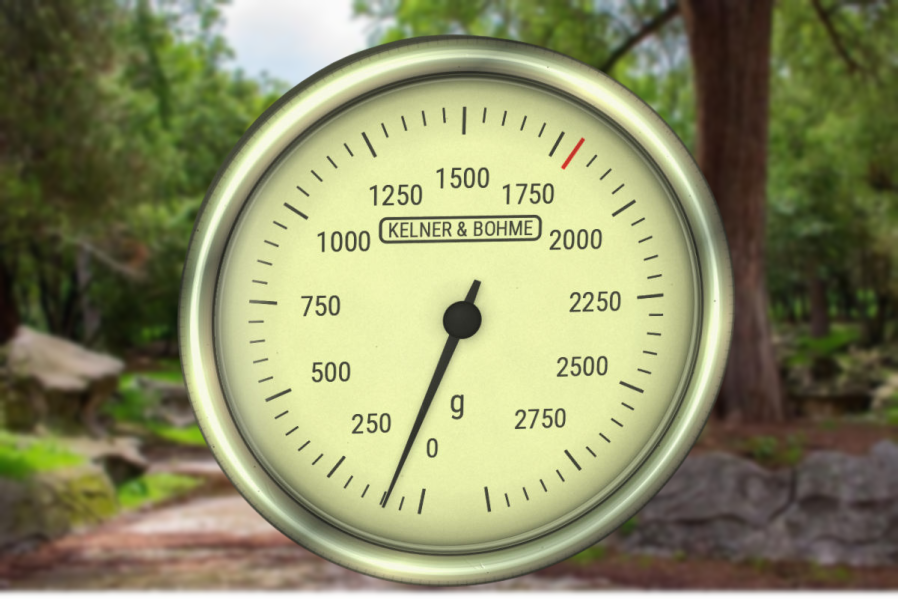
100 g
